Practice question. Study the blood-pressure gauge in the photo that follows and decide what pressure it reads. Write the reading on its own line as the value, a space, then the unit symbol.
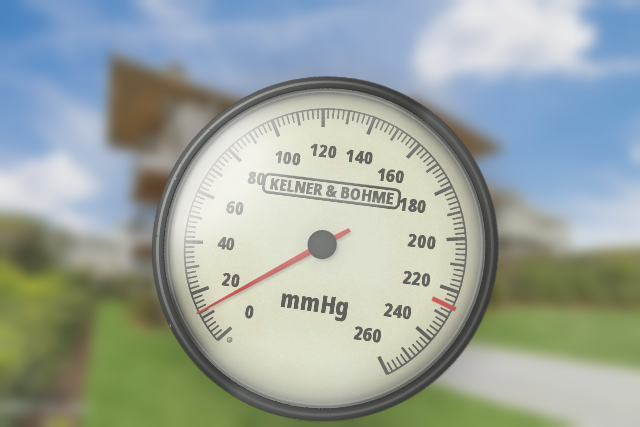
12 mmHg
